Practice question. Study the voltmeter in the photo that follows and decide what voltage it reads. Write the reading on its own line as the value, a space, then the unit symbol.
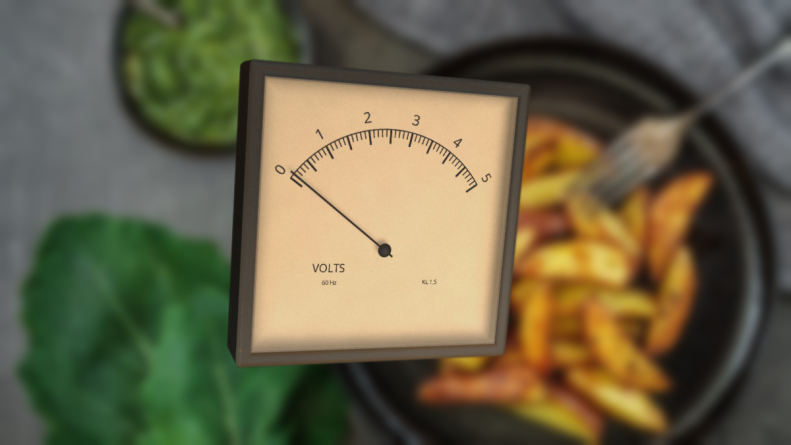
0.1 V
